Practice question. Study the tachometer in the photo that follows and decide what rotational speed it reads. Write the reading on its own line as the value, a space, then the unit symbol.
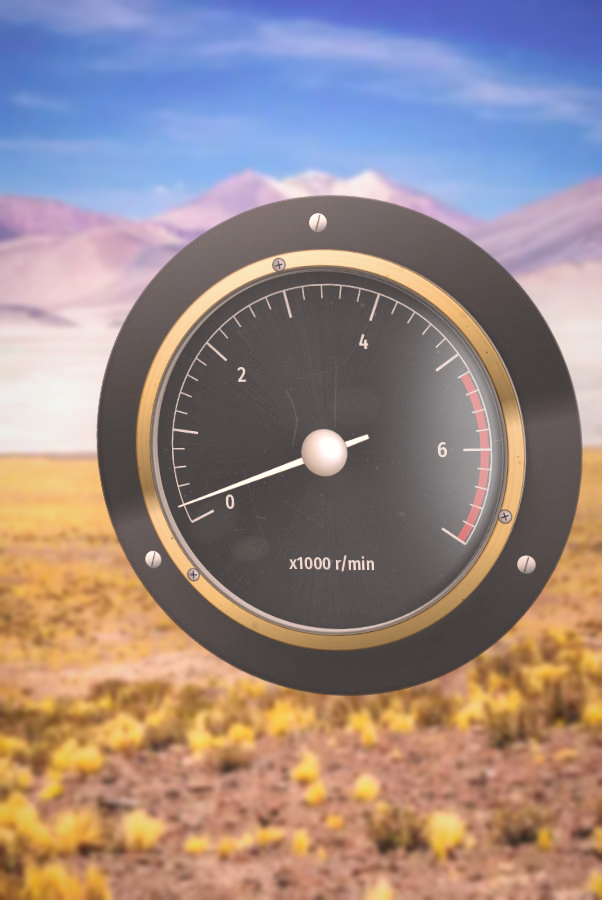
200 rpm
